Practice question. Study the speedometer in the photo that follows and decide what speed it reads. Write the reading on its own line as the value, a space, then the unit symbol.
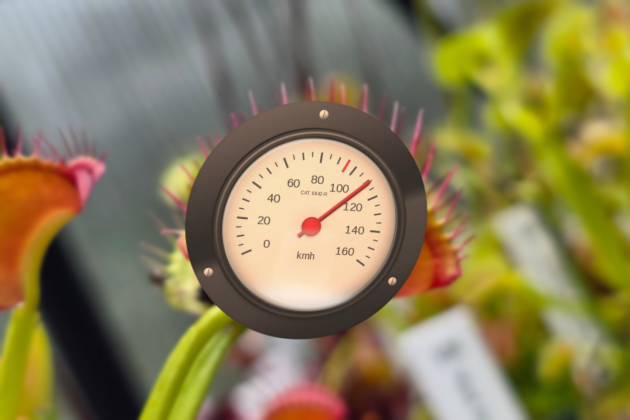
110 km/h
